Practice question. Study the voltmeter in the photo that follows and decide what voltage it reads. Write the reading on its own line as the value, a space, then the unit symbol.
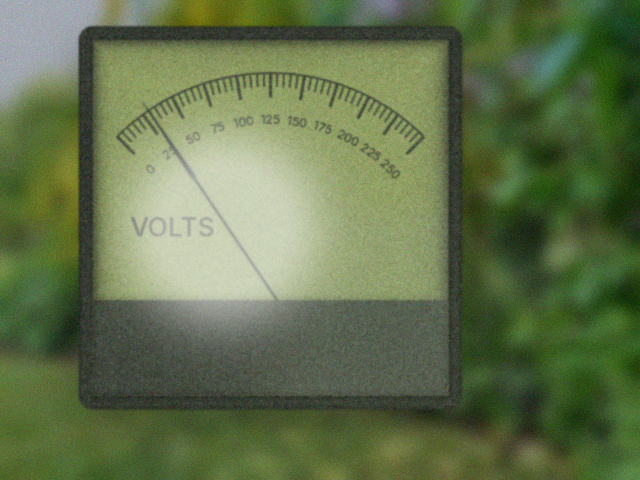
30 V
